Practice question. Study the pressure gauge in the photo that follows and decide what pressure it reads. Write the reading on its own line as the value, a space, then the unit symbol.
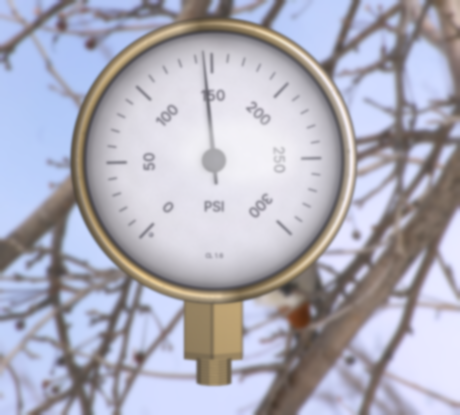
145 psi
